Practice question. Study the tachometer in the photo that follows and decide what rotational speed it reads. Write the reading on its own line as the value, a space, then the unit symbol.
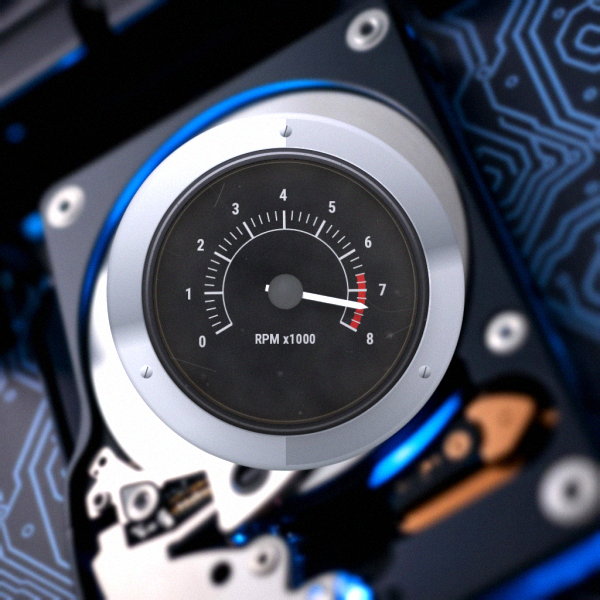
7400 rpm
